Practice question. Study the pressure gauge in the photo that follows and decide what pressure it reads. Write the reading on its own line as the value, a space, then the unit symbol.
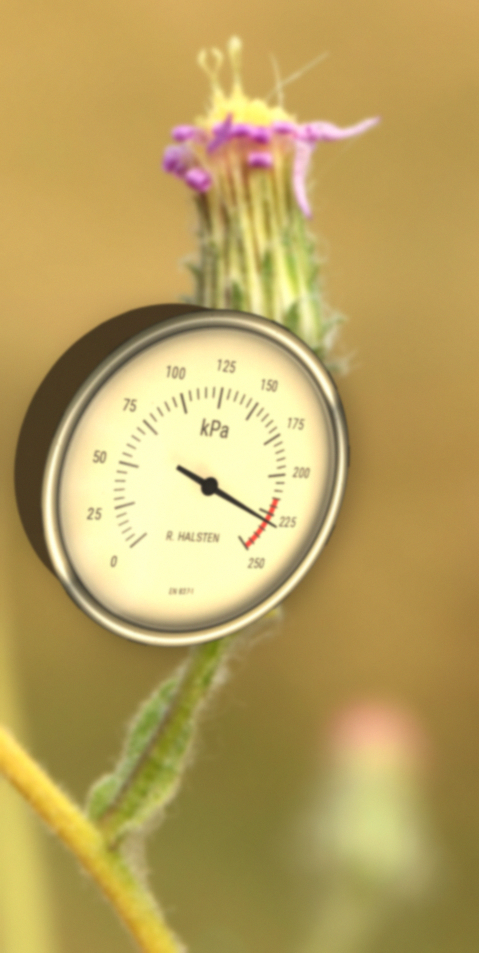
230 kPa
